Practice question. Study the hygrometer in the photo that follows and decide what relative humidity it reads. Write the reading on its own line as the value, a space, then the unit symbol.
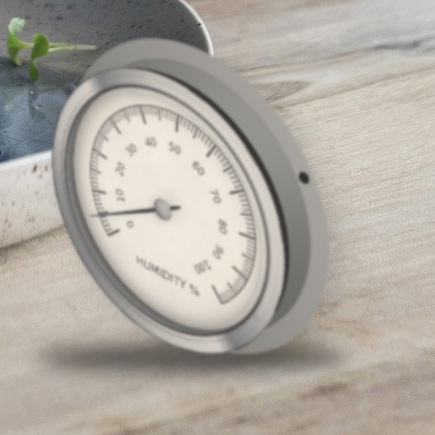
5 %
